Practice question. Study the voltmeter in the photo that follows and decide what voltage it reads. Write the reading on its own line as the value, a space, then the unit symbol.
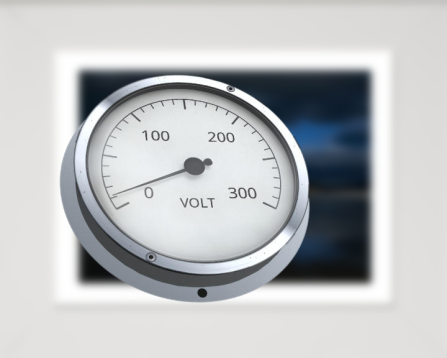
10 V
